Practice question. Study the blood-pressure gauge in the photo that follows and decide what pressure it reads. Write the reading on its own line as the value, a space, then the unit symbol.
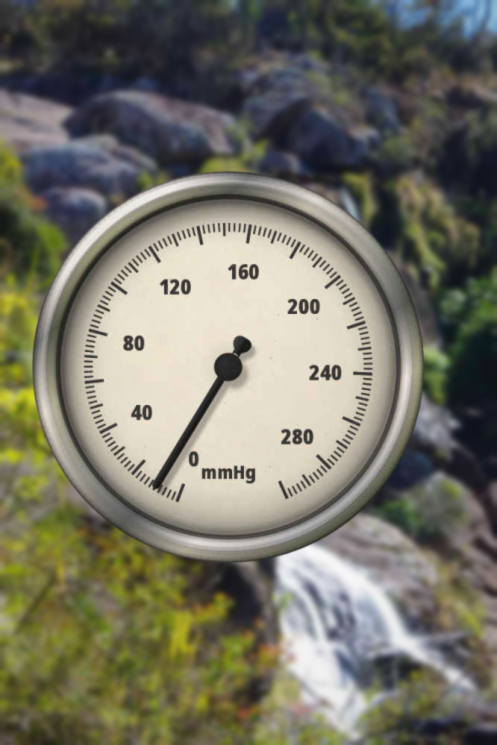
10 mmHg
